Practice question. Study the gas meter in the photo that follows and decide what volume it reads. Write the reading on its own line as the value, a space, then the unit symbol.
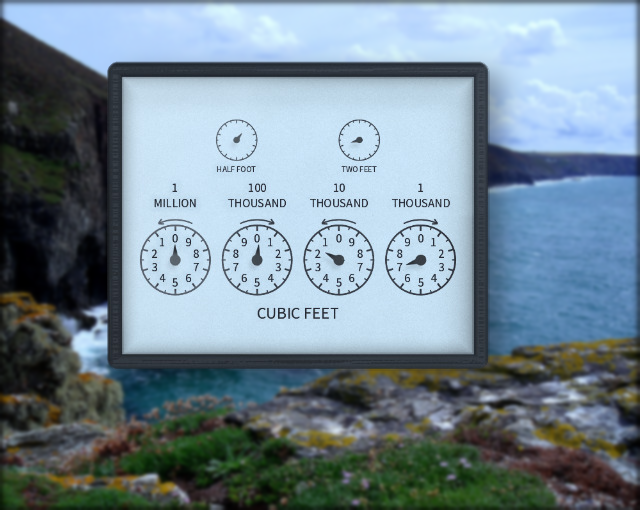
1700 ft³
